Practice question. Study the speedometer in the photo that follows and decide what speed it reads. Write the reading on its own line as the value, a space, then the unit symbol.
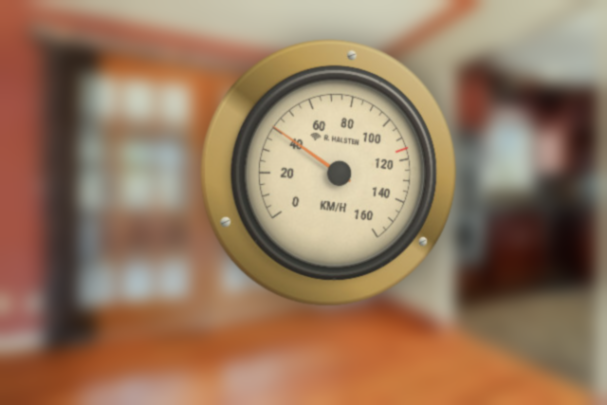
40 km/h
